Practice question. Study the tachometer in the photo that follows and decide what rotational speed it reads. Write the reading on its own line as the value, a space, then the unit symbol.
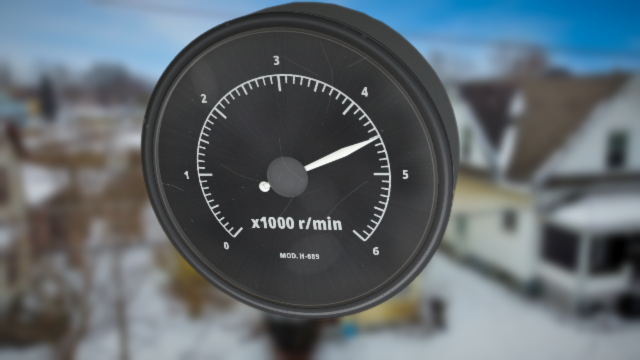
4500 rpm
